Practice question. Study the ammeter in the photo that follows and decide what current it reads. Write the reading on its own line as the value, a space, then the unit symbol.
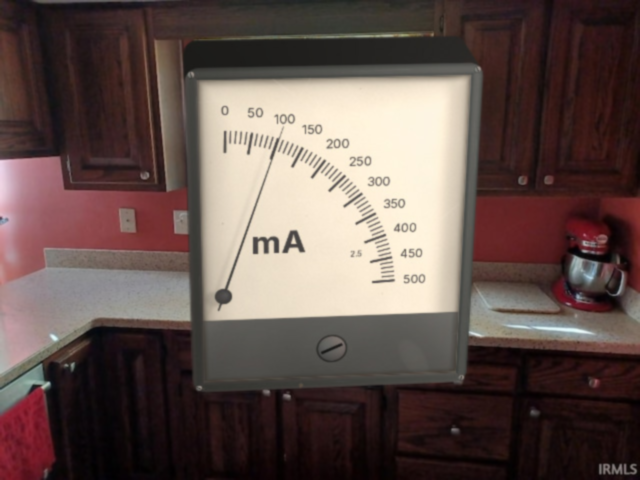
100 mA
